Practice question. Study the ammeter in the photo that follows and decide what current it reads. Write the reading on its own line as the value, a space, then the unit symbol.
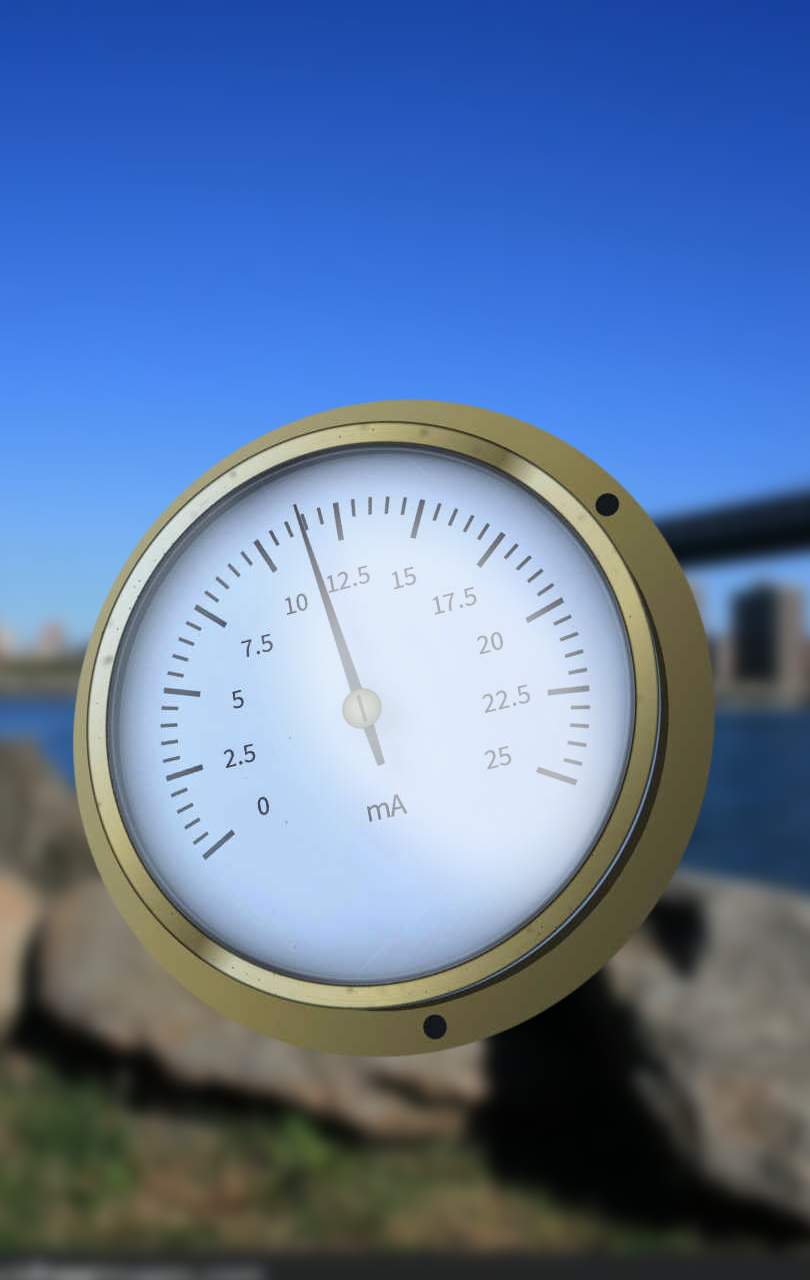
11.5 mA
